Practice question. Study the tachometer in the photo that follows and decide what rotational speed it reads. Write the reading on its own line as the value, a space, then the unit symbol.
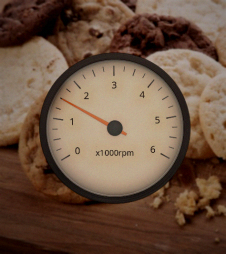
1500 rpm
